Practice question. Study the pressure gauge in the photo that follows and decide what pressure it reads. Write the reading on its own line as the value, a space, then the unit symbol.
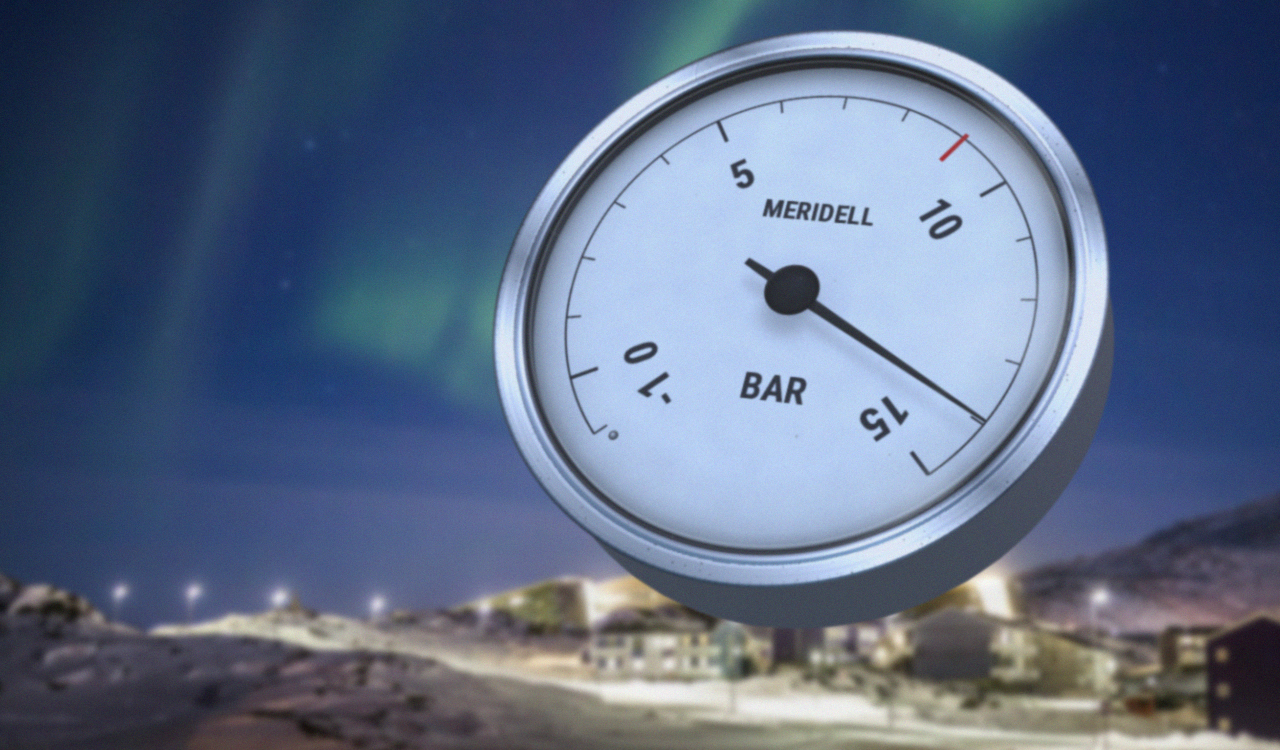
14 bar
